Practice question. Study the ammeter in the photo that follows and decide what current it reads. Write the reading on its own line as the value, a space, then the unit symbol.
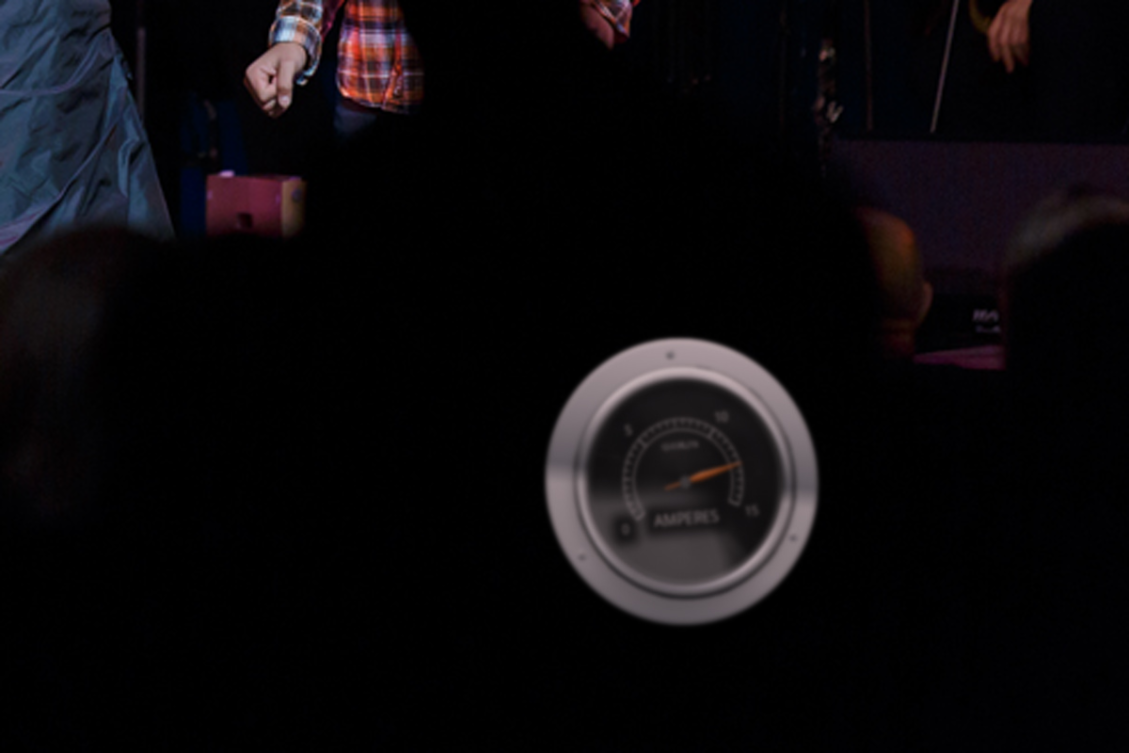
12.5 A
